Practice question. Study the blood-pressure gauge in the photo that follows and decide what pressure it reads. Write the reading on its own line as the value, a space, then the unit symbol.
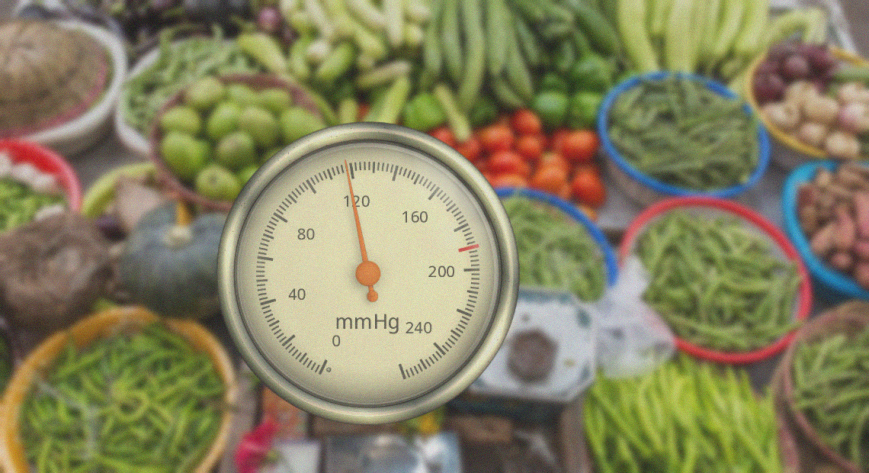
118 mmHg
